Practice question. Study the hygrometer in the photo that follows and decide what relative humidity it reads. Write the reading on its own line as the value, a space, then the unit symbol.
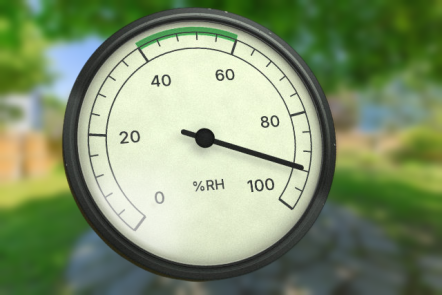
92 %
